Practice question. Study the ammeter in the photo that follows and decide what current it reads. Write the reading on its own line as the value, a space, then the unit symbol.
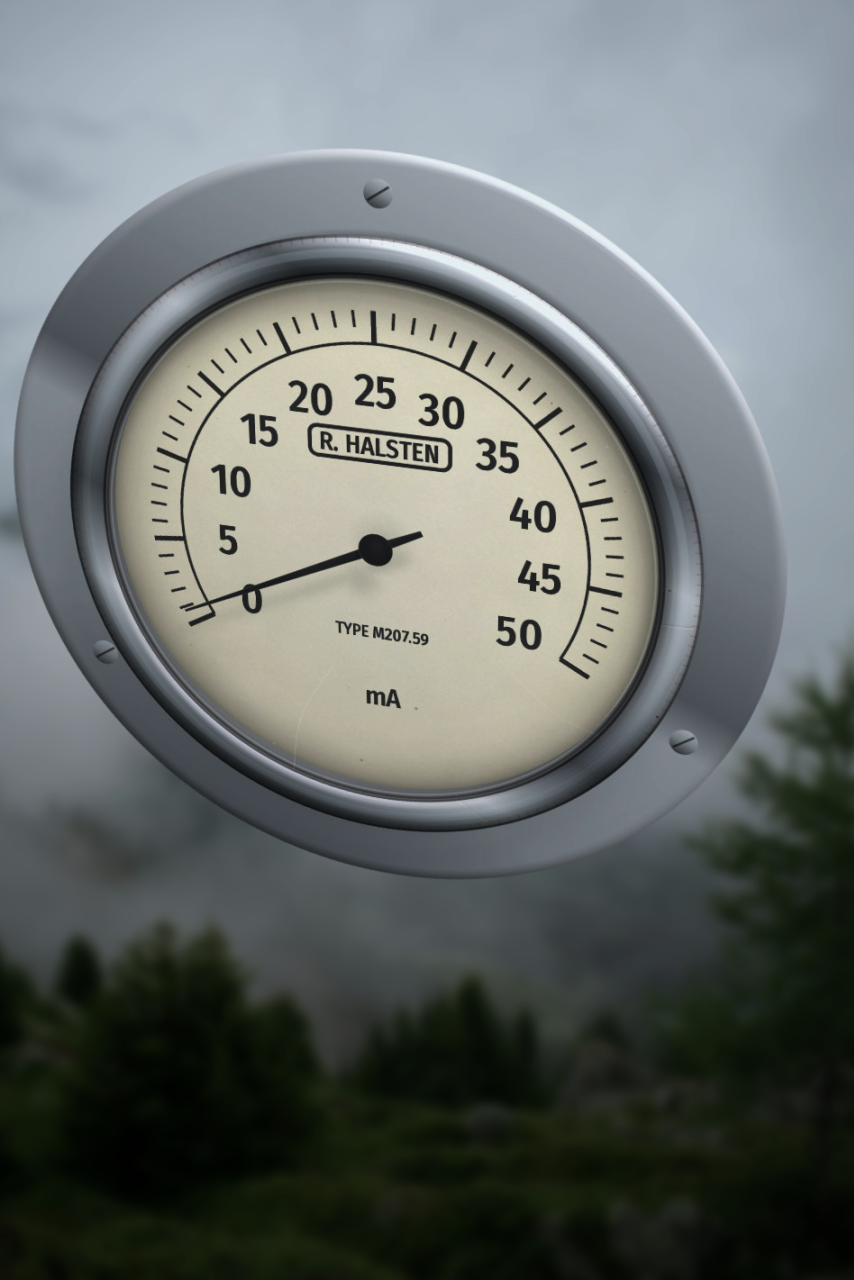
1 mA
